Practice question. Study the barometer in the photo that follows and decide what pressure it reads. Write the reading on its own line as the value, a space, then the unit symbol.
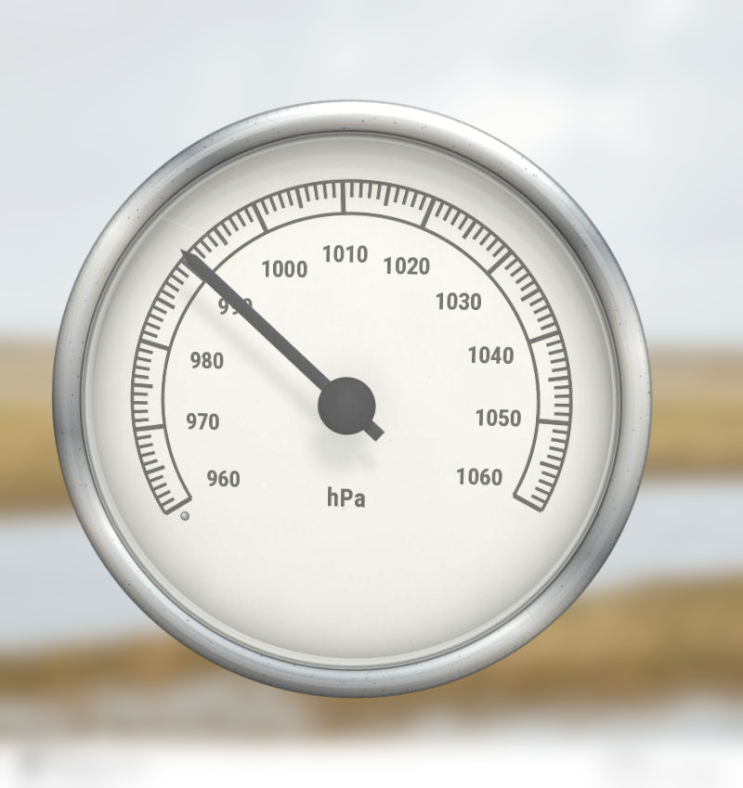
991 hPa
